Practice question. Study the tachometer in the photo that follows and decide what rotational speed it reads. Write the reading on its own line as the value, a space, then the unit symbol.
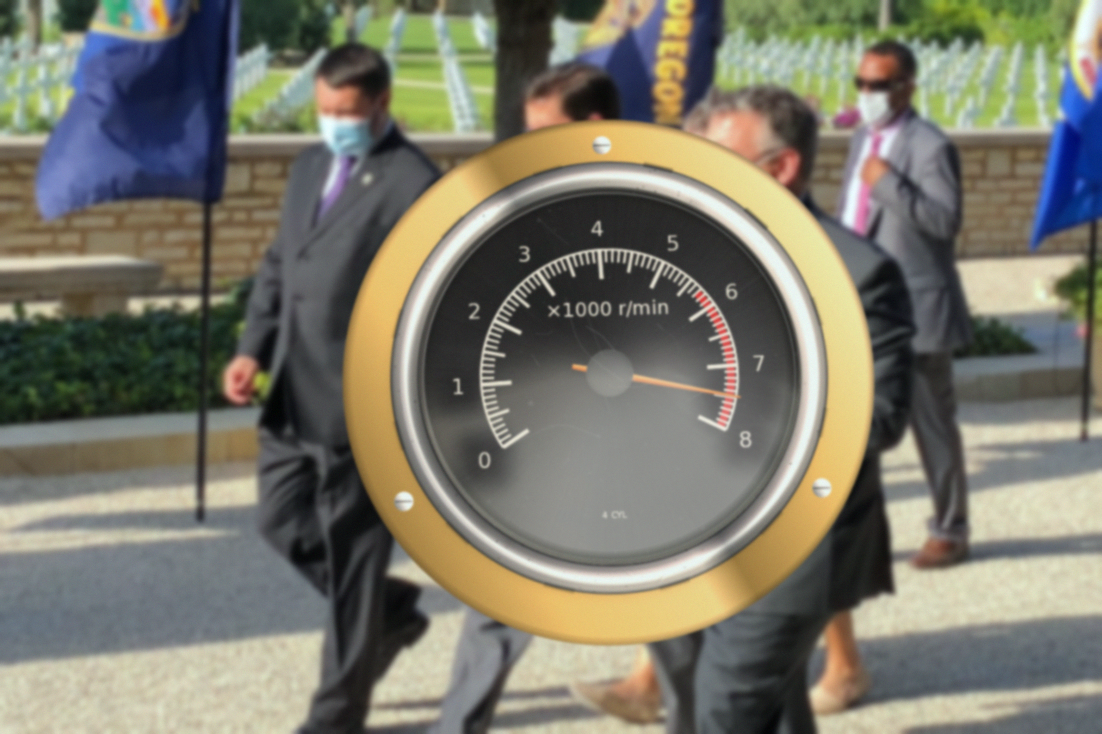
7500 rpm
